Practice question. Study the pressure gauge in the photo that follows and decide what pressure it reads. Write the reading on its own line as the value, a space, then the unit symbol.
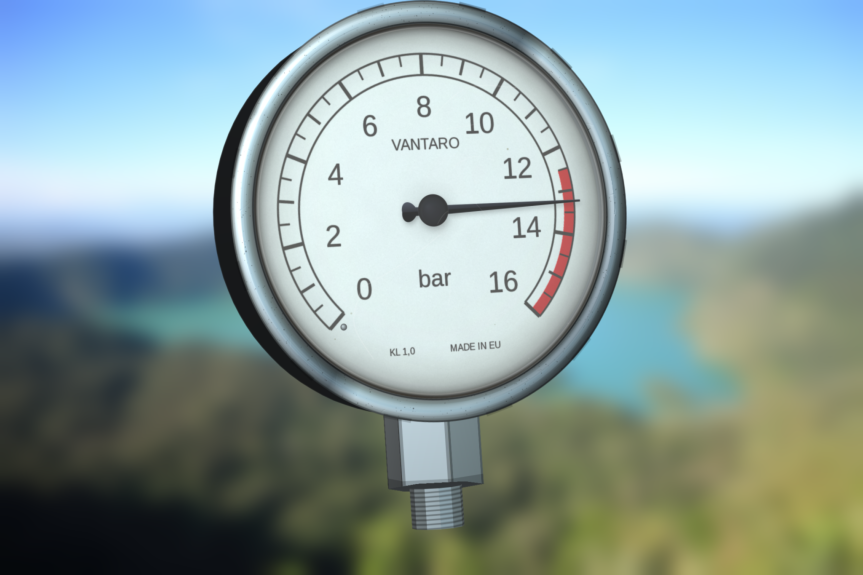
13.25 bar
